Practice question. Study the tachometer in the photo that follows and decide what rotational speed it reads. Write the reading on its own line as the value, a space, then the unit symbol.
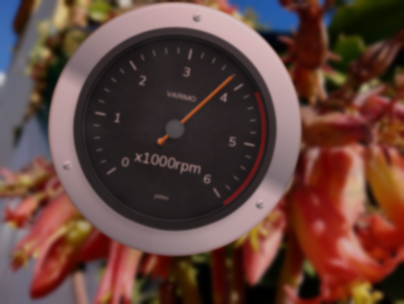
3800 rpm
